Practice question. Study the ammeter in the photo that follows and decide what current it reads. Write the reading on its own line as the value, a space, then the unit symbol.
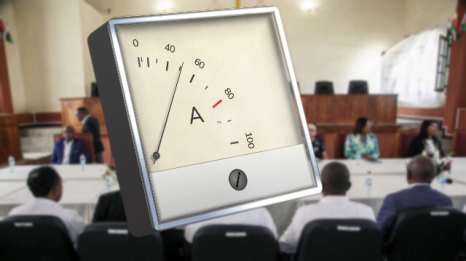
50 A
